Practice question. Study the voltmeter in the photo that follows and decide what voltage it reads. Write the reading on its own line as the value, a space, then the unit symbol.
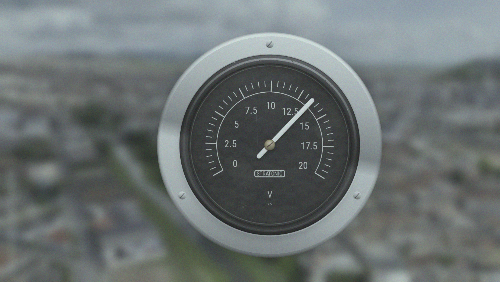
13.5 V
